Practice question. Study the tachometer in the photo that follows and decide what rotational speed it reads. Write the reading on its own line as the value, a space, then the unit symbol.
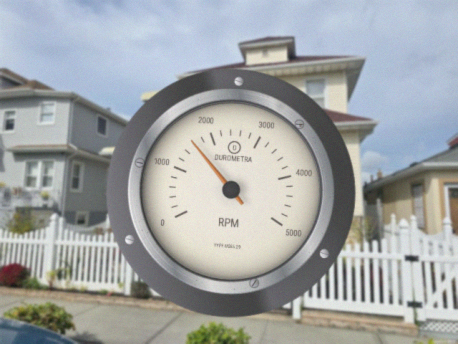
1600 rpm
